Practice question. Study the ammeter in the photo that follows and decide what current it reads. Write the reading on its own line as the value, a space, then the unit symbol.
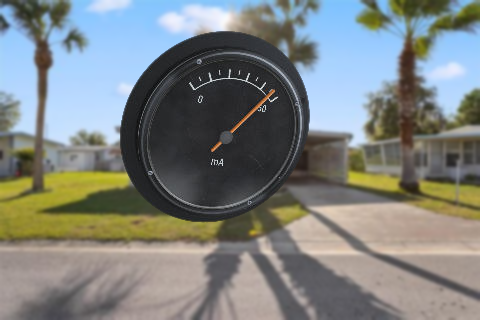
45 mA
